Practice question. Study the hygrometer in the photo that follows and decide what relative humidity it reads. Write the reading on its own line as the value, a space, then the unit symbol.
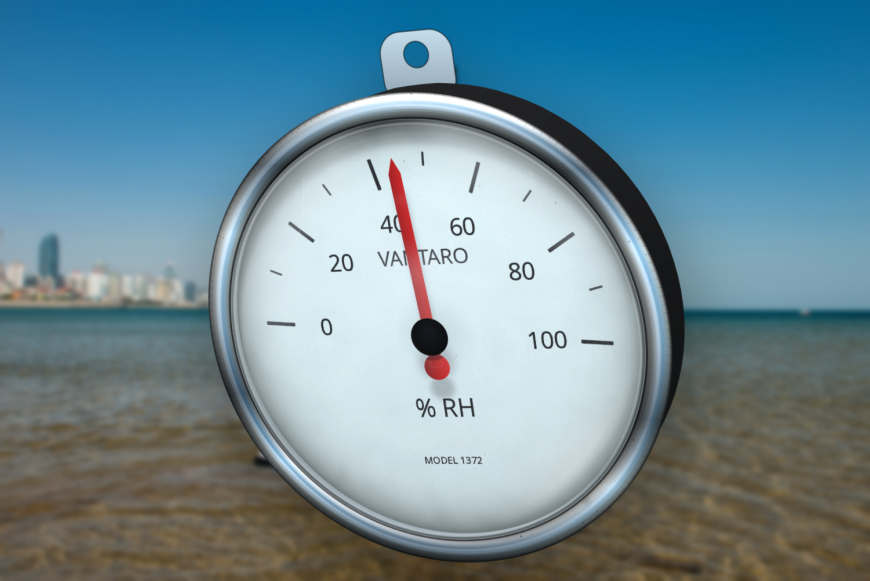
45 %
